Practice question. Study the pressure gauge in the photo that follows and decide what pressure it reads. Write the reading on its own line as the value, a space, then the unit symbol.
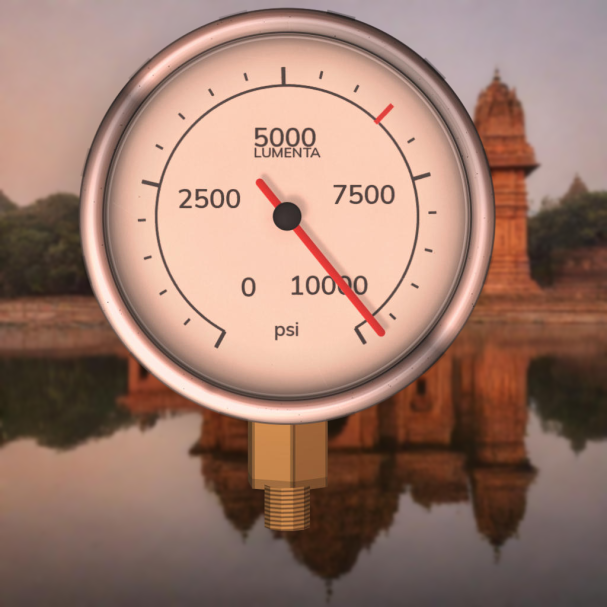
9750 psi
